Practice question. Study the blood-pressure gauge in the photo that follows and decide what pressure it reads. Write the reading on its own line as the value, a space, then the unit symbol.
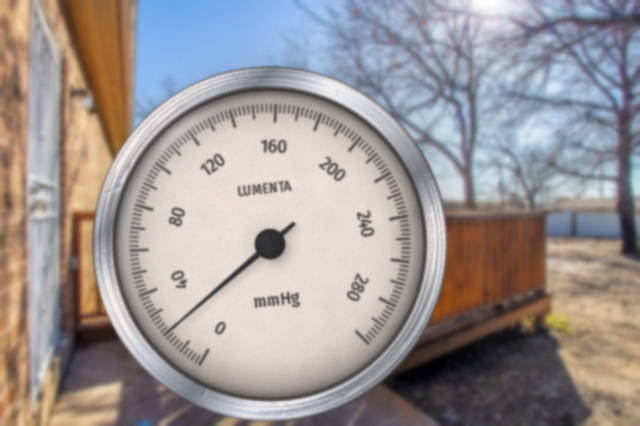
20 mmHg
